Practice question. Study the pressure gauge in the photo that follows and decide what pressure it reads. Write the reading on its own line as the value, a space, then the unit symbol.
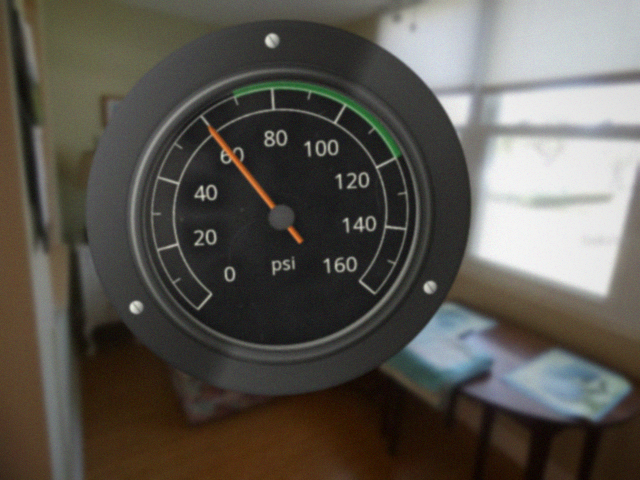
60 psi
